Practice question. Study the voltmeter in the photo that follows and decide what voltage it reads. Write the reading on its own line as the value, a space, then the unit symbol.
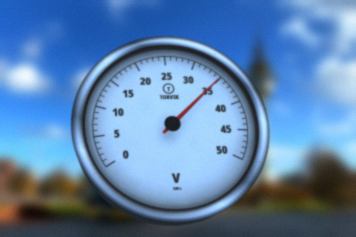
35 V
